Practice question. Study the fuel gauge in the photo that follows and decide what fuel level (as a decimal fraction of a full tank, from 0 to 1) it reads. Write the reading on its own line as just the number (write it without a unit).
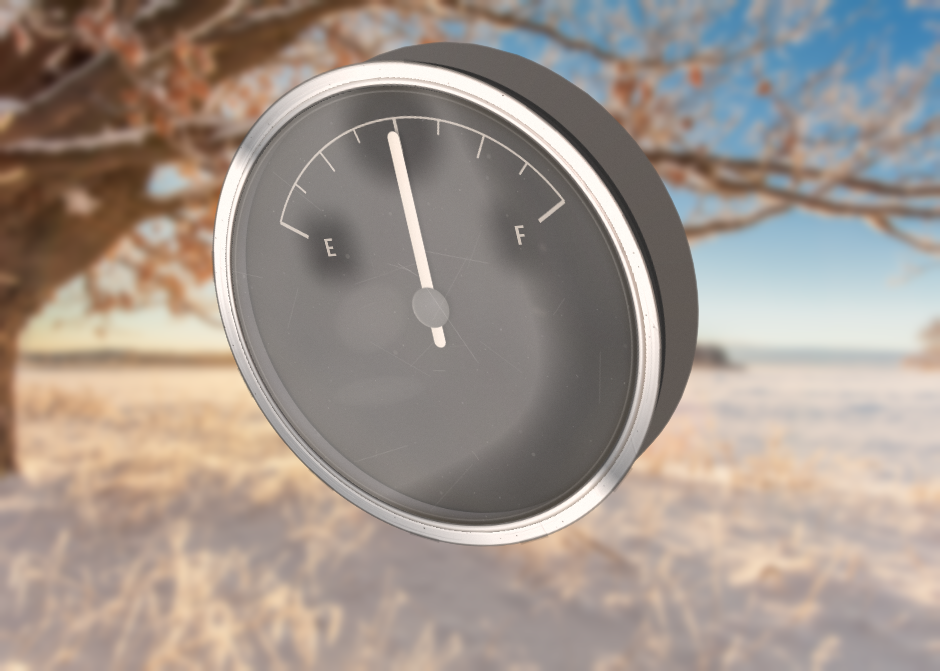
0.5
